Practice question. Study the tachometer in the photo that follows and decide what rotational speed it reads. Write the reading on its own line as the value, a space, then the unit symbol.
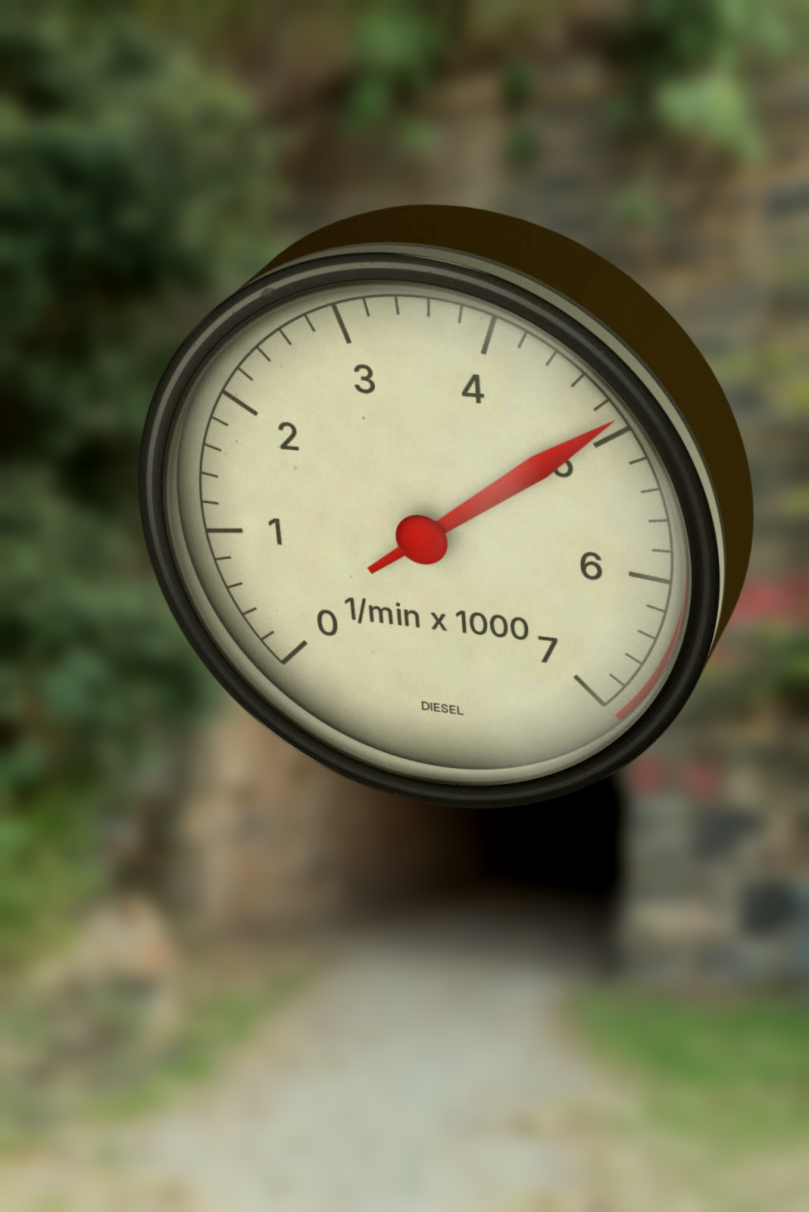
4900 rpm
